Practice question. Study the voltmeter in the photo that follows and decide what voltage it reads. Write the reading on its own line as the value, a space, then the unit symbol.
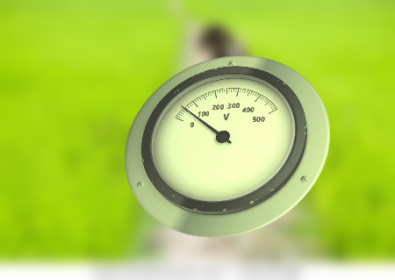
50 V
